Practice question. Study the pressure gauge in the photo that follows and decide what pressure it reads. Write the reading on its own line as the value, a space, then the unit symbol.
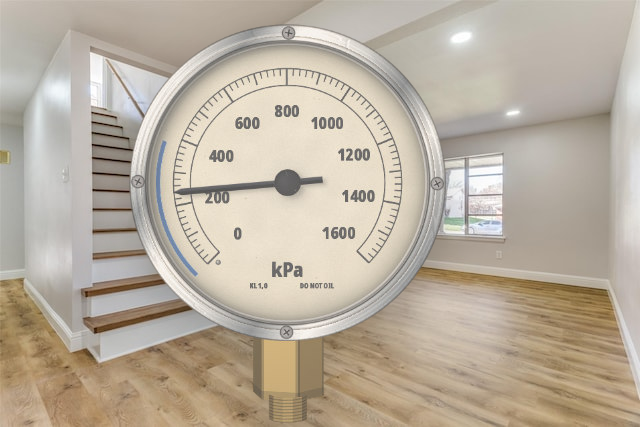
240 kPa
